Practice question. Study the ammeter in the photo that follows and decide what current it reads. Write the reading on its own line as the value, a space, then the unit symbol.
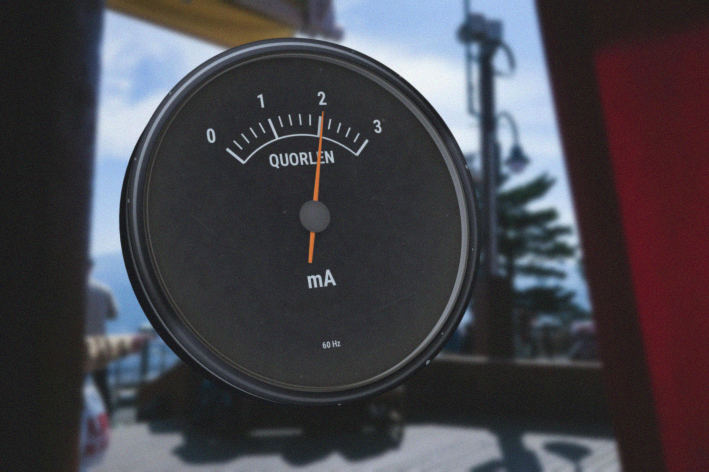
2 mA
